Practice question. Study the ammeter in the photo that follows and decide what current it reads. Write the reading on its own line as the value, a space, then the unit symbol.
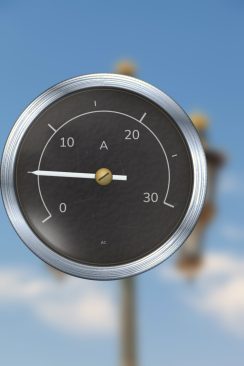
5 A
